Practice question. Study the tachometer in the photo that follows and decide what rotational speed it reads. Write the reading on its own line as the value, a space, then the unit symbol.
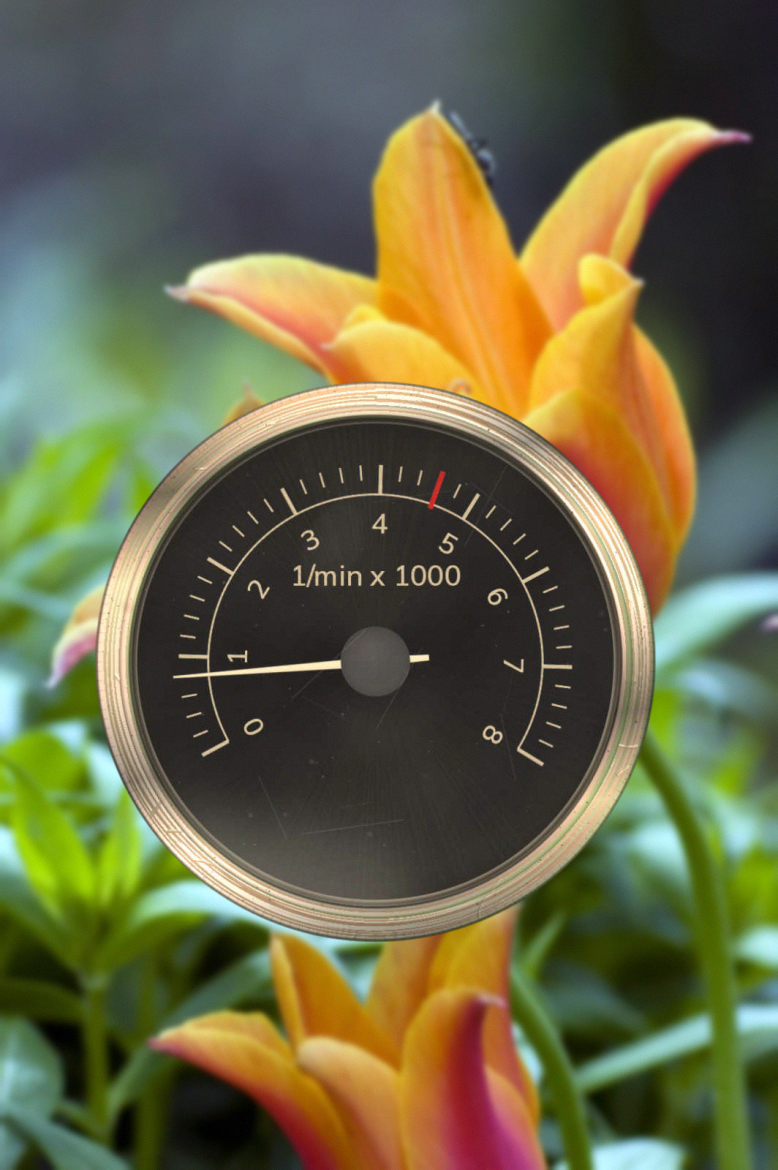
800 rpm
